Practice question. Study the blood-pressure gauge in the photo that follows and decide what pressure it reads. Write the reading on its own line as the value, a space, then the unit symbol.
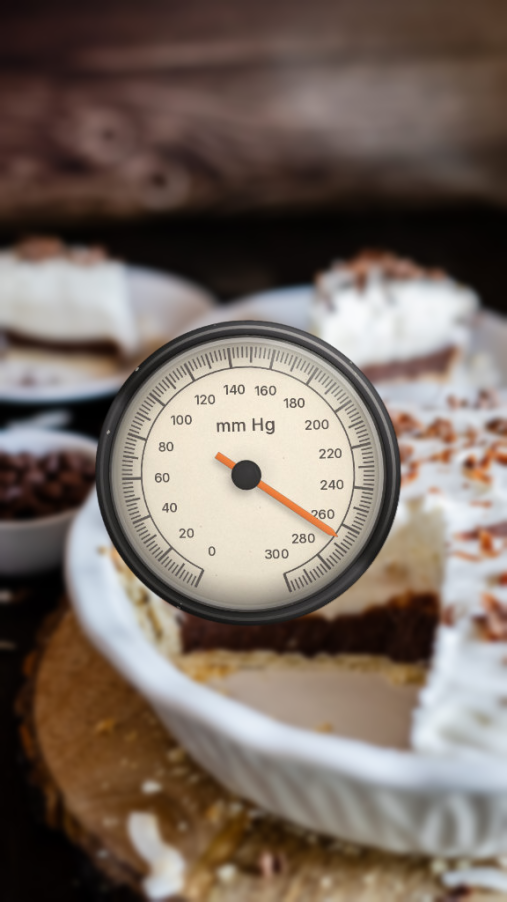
266 mmHg
